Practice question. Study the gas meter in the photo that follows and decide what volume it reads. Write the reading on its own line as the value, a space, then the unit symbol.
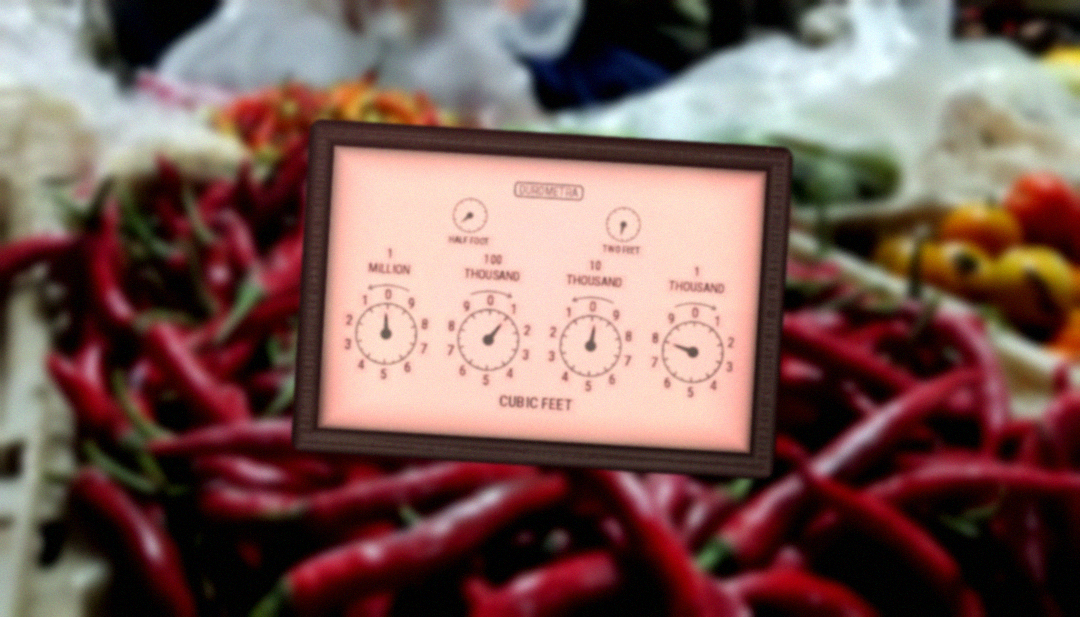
9800 ft³
